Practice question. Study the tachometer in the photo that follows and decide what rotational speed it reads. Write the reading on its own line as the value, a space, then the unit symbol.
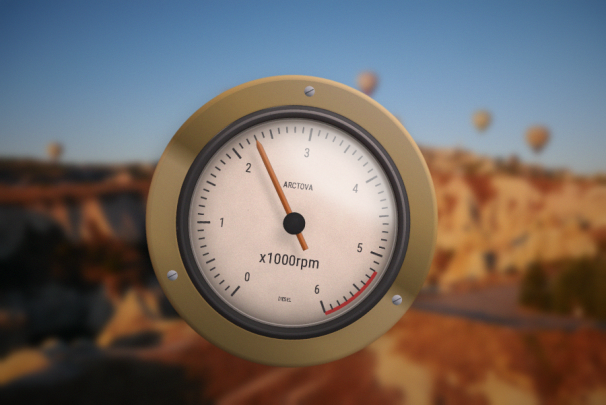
2300 rpm
